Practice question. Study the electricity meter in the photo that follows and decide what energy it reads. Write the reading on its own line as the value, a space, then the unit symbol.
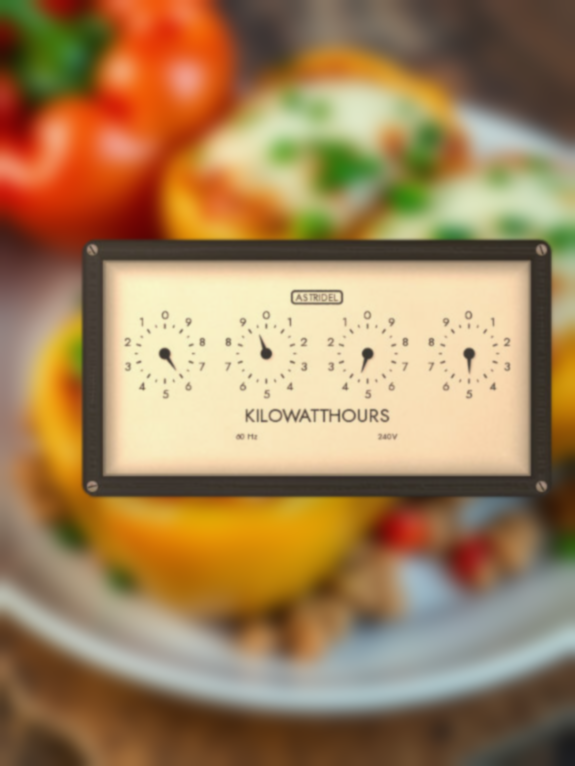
5945 kWh
